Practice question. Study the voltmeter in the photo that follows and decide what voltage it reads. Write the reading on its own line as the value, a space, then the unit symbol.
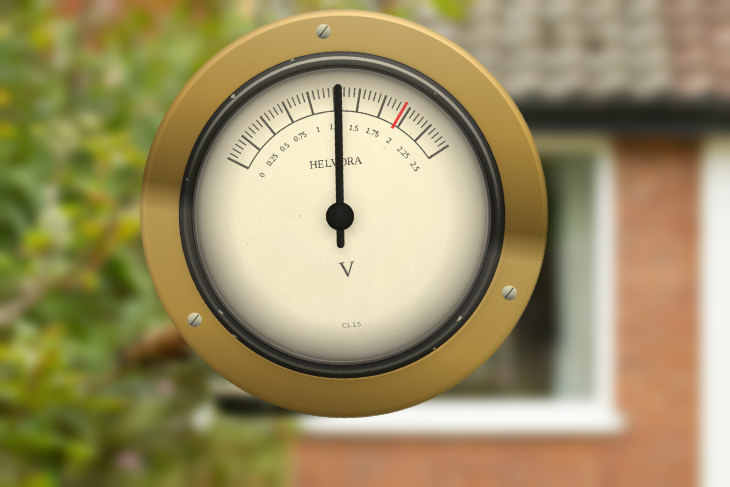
1.3 V
